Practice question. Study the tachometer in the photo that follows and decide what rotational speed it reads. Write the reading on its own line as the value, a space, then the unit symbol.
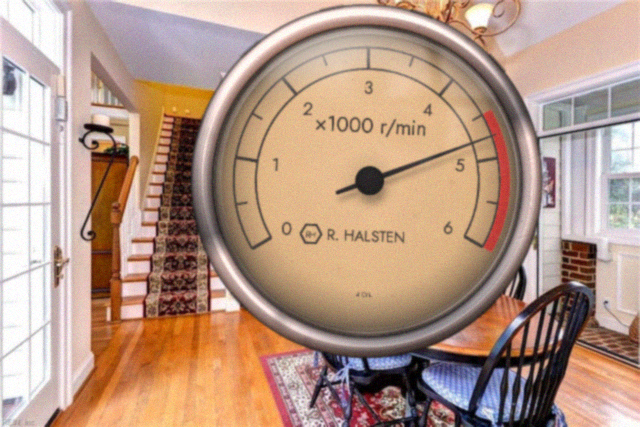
4750 rpm
